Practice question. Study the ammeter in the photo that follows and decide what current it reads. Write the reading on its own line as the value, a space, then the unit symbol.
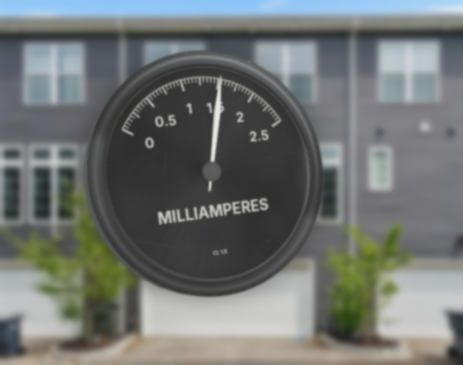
1.5 mA
